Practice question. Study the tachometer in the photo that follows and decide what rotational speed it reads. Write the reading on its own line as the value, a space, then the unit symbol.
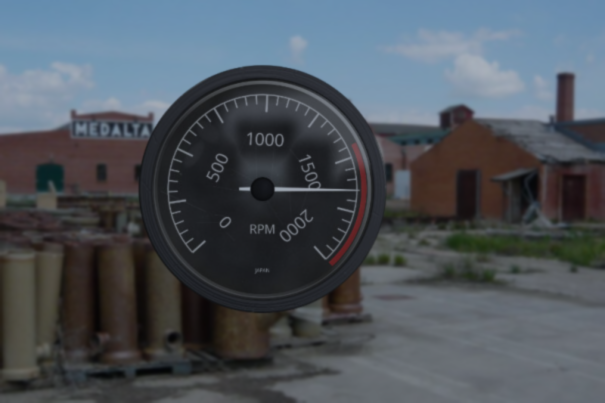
1650 rpm
